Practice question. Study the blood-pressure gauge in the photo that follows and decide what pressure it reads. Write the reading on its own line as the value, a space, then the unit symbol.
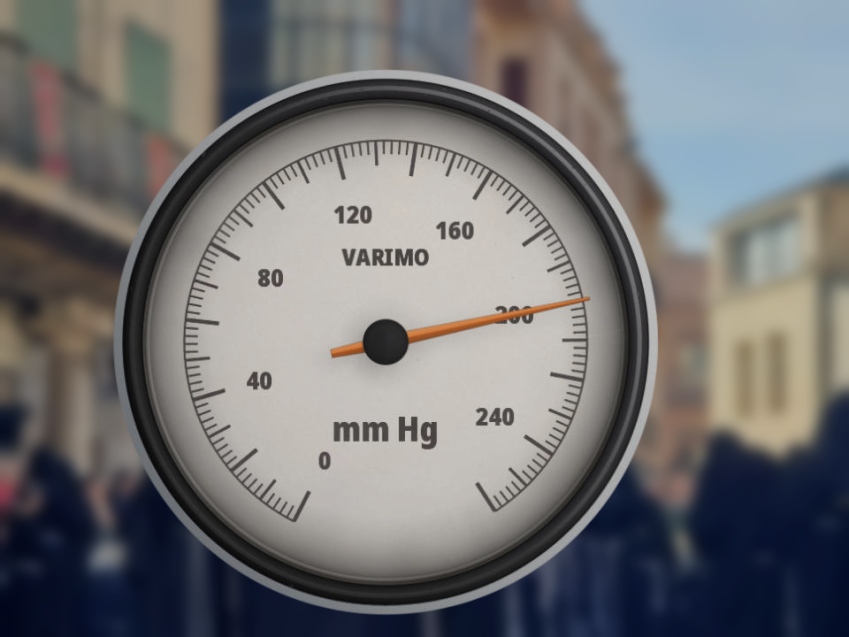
200 mmHg
